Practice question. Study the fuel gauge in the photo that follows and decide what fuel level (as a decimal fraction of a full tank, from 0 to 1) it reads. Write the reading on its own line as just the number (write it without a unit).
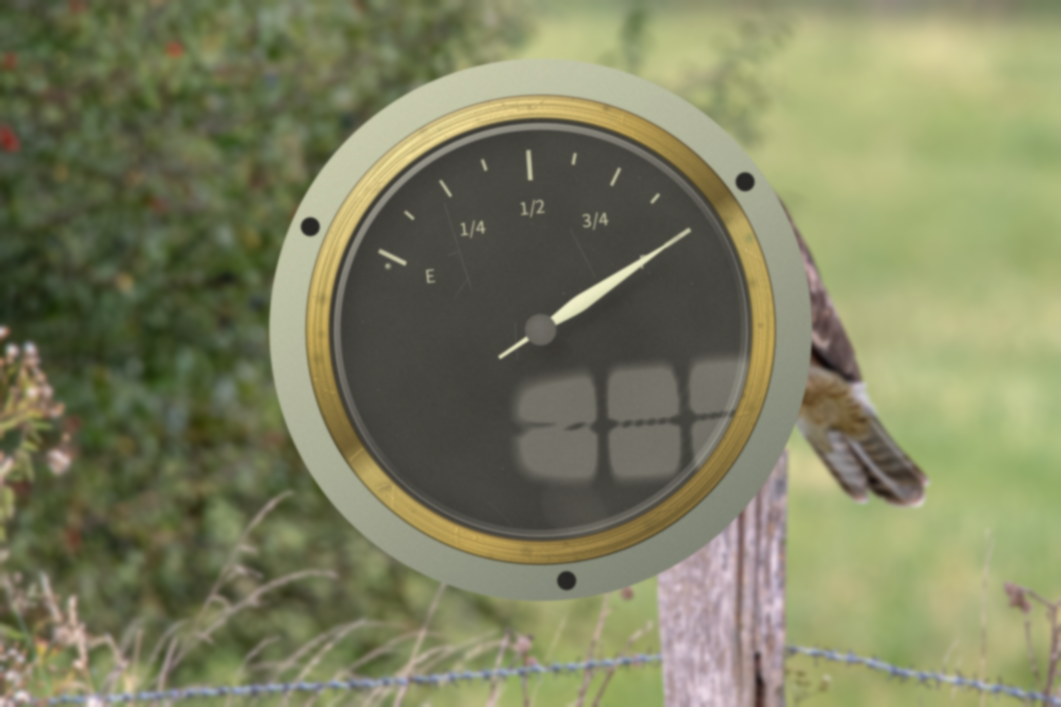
1
